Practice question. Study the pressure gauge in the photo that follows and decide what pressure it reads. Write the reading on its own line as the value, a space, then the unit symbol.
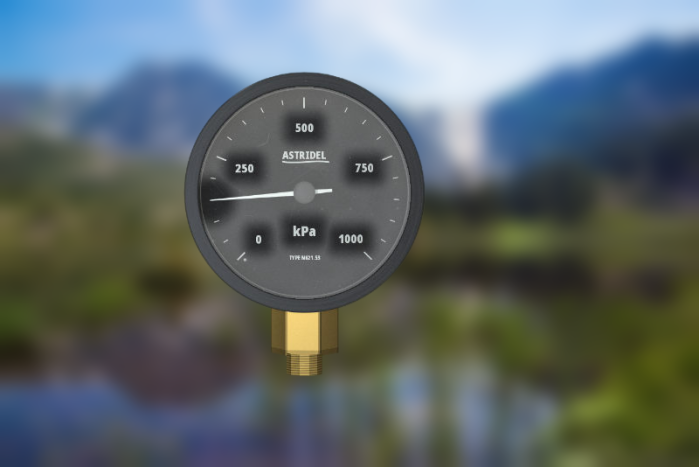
150 kPa
